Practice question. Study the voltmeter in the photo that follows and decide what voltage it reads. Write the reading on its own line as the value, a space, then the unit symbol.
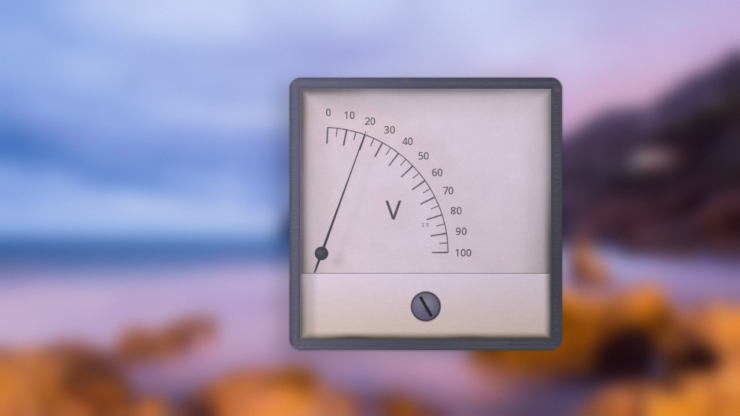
20 V
